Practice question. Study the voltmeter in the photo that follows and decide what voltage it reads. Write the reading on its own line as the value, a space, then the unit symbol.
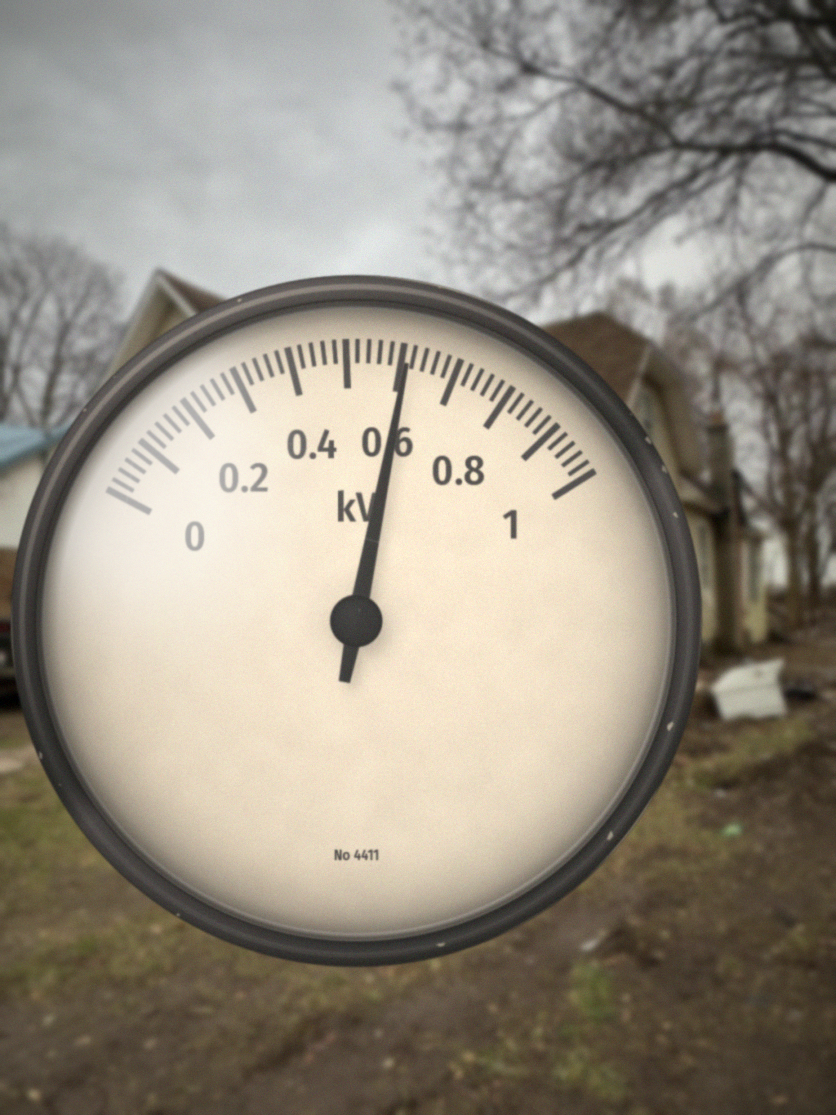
0.61 kV
